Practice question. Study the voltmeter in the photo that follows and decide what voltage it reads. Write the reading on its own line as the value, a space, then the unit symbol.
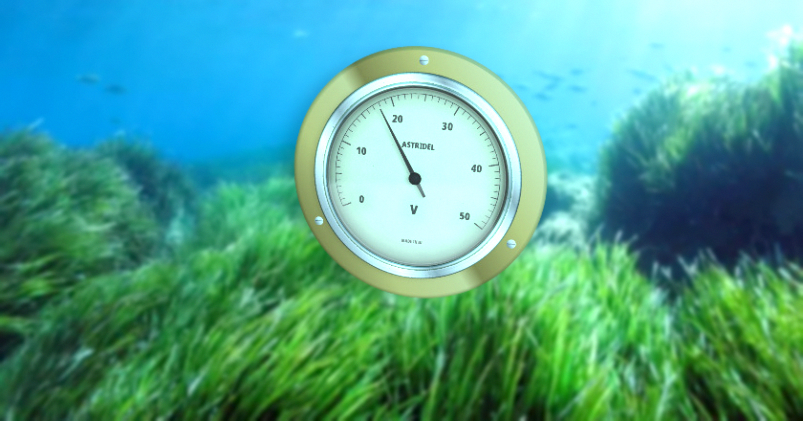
18 V
